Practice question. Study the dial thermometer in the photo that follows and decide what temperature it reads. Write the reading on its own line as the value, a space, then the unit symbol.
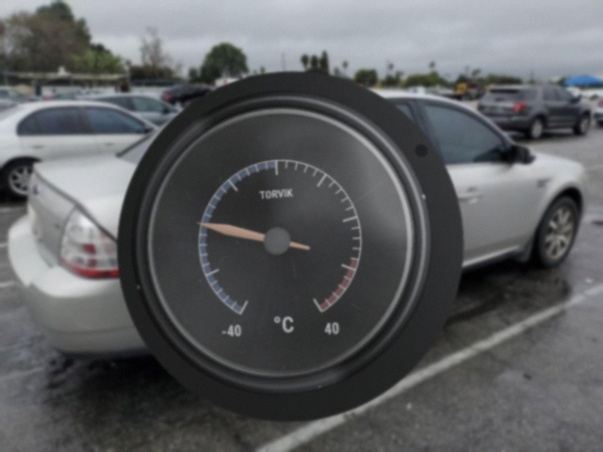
-20 °C
